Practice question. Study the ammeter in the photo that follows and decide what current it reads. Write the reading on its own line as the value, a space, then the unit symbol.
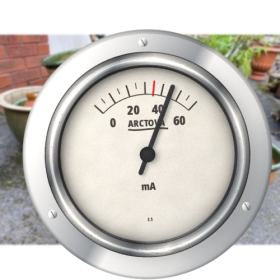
45 mA
